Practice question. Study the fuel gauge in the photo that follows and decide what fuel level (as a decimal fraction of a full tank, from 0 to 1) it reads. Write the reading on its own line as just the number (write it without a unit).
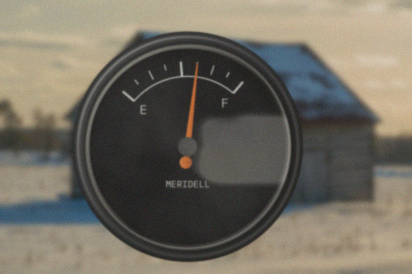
0.625
